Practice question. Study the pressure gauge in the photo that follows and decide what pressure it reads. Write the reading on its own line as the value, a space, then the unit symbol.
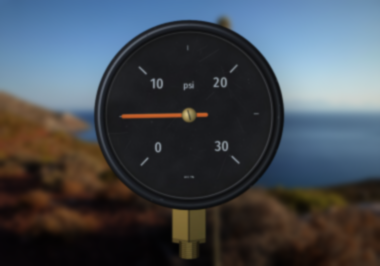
5 psi
